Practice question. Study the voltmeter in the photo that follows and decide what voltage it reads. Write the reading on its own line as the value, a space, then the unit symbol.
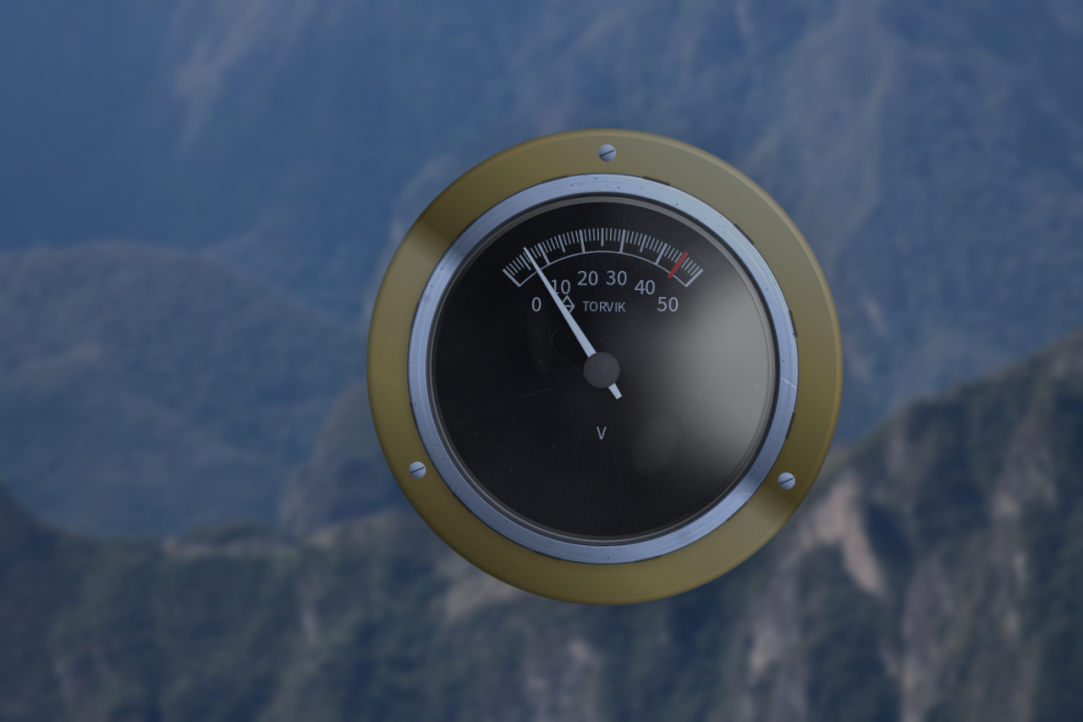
7 V
